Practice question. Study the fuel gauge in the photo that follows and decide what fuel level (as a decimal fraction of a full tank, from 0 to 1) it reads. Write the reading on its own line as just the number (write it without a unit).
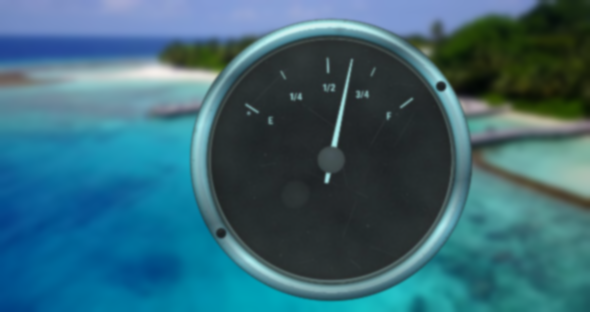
0.625
